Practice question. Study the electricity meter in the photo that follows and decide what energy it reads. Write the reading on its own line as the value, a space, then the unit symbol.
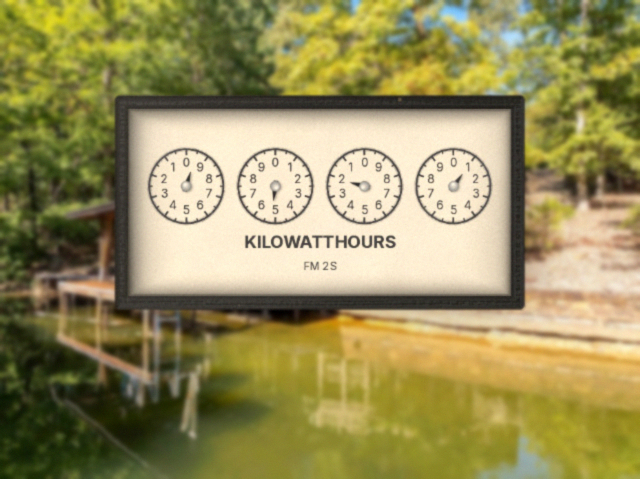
9521 kWh
